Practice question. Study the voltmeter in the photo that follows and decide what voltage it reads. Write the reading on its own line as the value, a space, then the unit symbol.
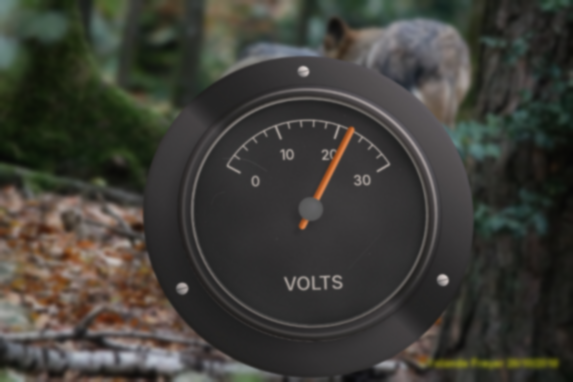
22 V
